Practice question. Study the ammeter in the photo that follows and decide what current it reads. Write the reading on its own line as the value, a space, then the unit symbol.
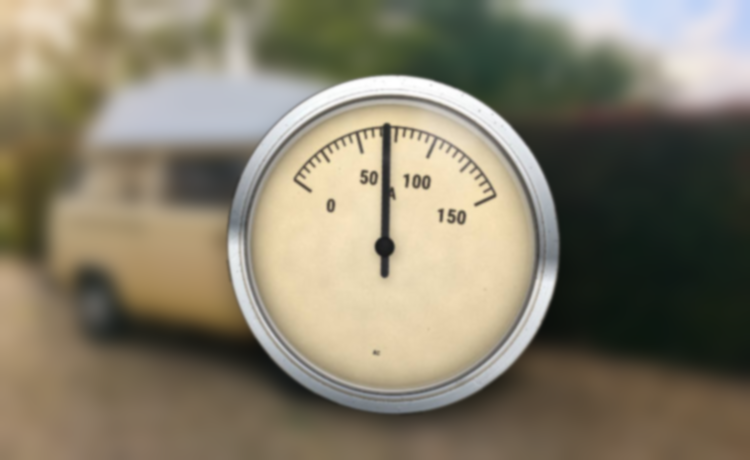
70 A
